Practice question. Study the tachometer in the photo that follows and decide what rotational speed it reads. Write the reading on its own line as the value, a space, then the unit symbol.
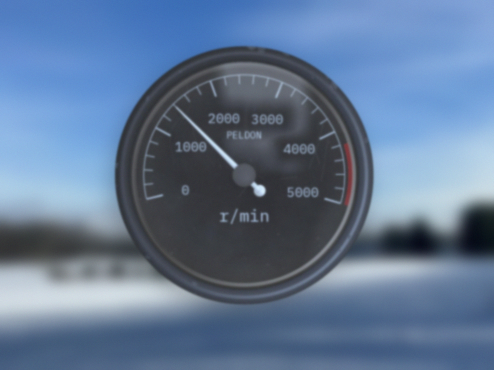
1400 rpm
